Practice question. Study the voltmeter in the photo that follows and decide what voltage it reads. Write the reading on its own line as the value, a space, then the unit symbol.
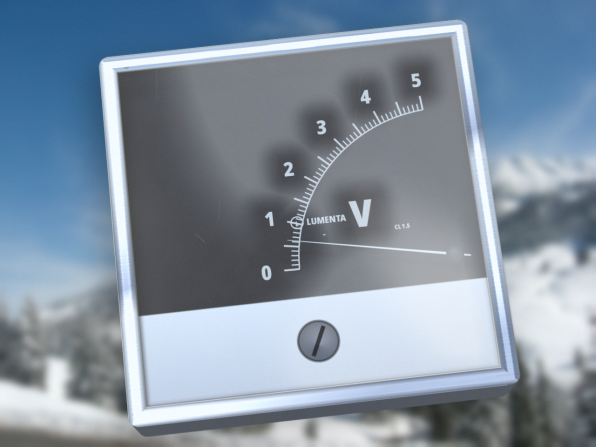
0.6 V
